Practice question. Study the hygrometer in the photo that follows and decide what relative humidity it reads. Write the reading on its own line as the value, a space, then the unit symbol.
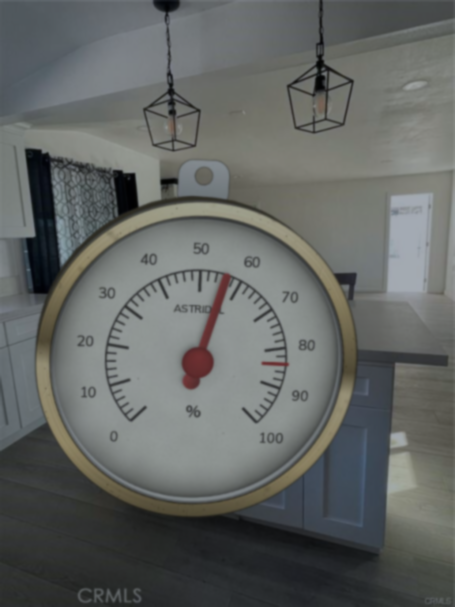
56 %
